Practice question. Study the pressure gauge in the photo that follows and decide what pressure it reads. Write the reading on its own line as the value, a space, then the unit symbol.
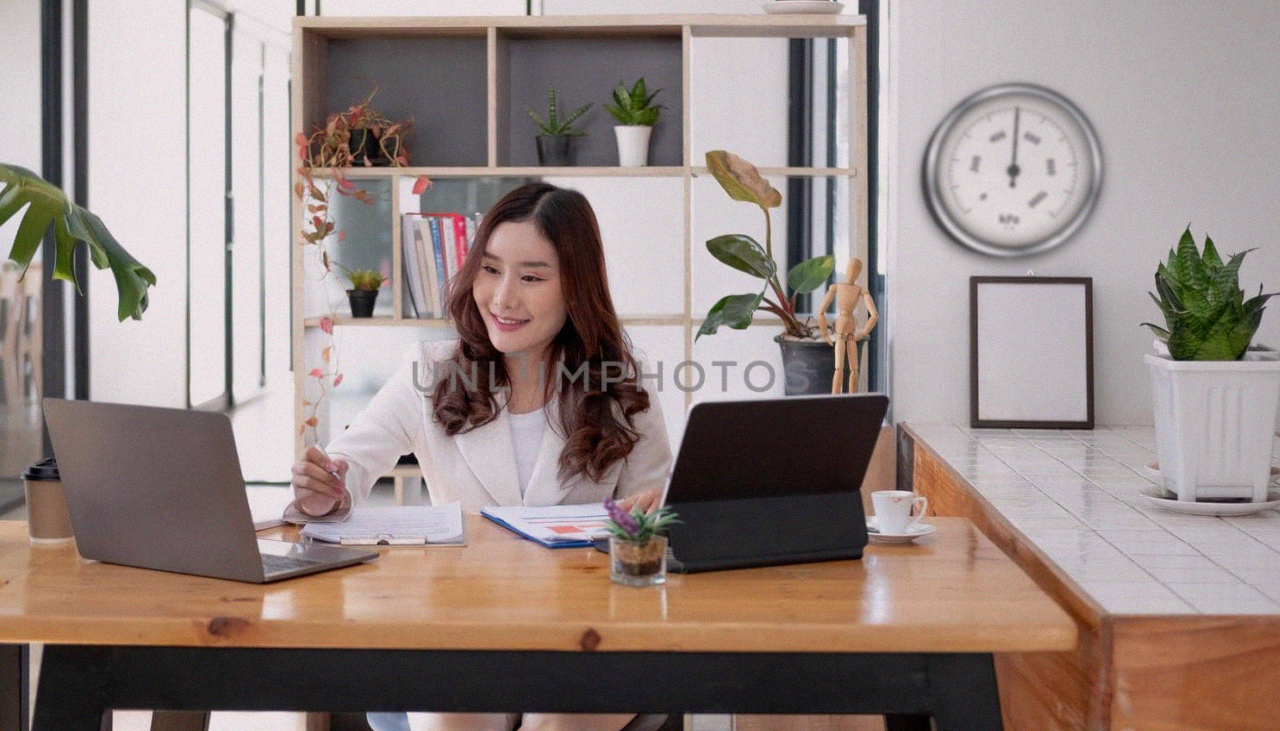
500 kPa
